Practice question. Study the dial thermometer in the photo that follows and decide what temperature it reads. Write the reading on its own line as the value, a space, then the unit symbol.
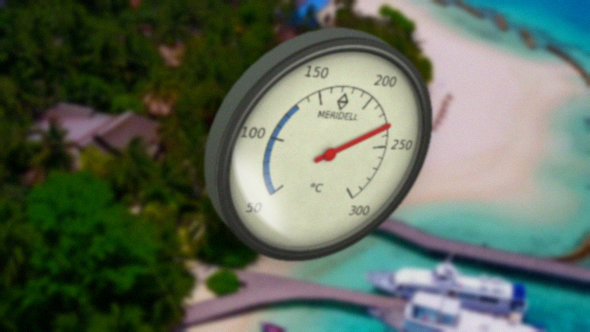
230 °C
